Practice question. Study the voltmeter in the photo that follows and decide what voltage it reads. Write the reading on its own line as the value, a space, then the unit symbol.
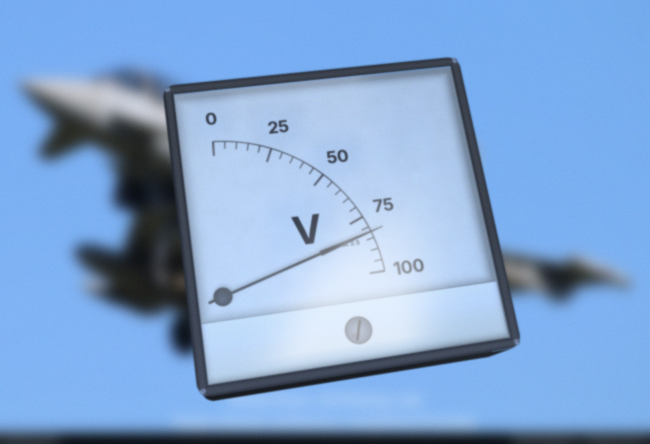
82.5 V
